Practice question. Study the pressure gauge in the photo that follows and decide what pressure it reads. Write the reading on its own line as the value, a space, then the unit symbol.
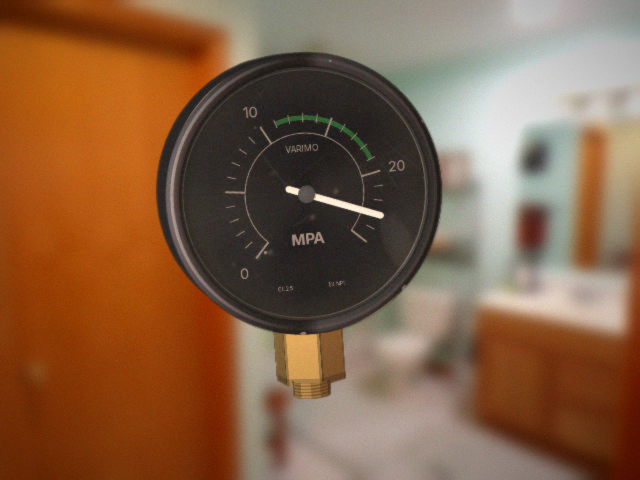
23 MPa
